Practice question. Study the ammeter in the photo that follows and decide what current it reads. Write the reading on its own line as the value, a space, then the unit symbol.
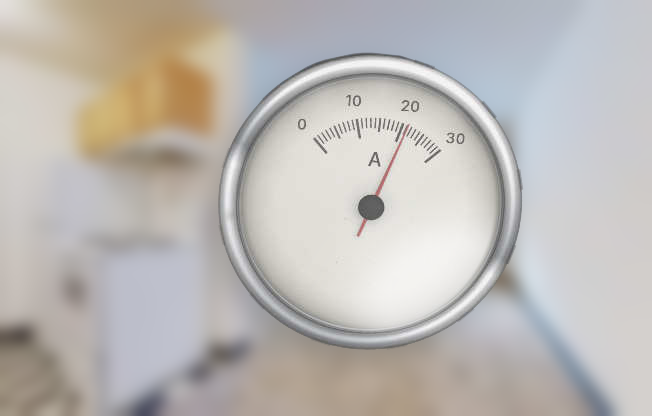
21 A
